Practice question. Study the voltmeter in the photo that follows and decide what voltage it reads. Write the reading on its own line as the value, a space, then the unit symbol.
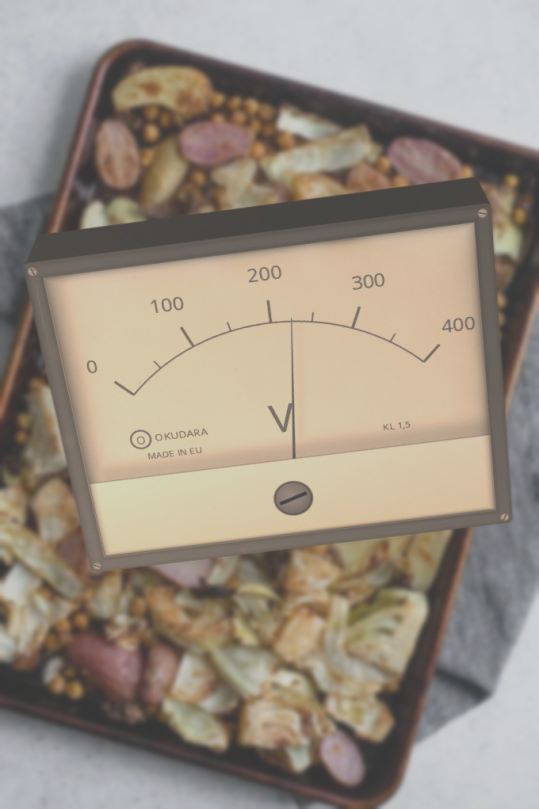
225 V
